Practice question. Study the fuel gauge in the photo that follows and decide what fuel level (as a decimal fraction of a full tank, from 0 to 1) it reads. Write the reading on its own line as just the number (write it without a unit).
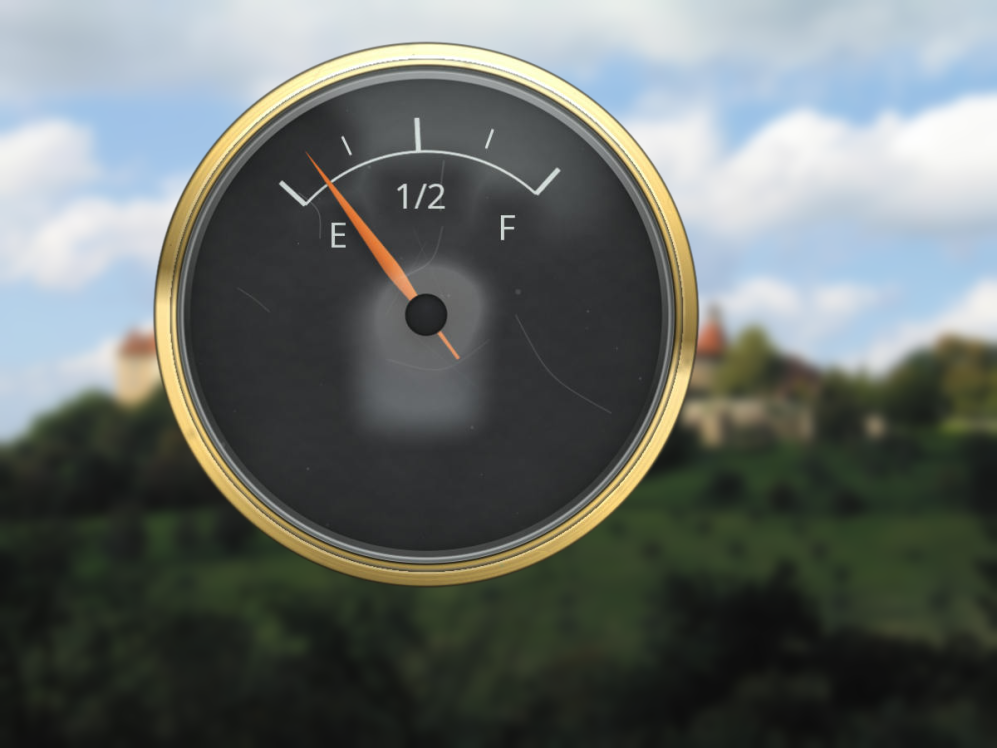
0.125
